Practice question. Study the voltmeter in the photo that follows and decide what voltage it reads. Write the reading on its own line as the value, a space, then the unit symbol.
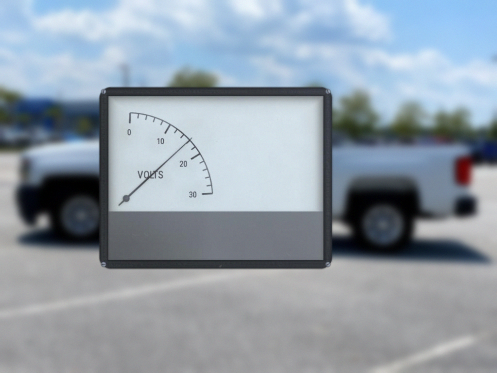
16 V
